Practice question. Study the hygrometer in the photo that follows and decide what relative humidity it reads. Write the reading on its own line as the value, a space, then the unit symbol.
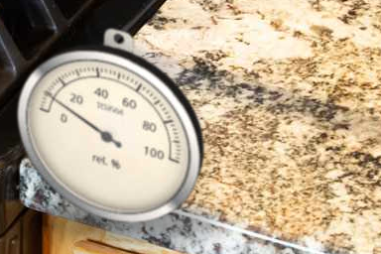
10 %
